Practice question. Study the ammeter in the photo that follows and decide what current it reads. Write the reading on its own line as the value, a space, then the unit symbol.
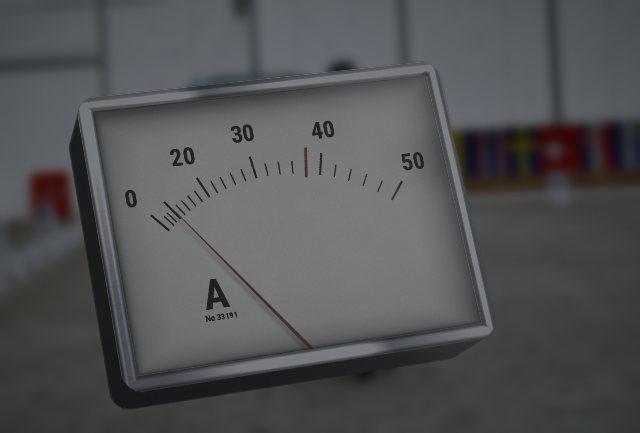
10 A
